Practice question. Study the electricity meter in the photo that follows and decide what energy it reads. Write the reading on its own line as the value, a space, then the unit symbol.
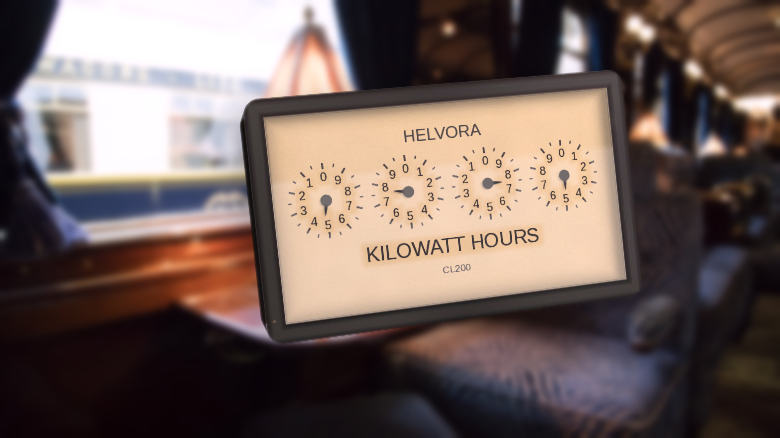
4775 kWh
